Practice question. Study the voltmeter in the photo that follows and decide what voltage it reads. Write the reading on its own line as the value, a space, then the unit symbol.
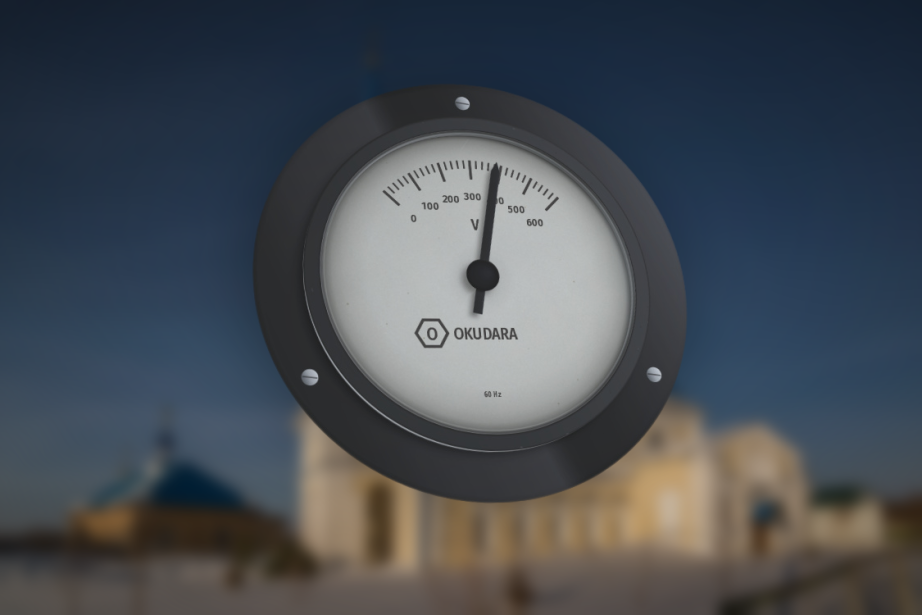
380 V
